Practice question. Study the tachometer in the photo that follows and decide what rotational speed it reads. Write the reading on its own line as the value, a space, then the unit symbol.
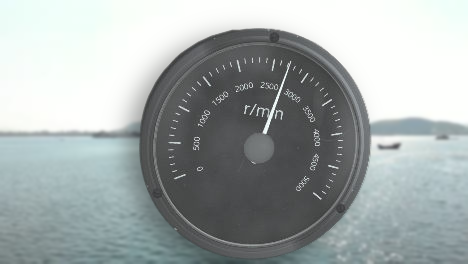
2700 rpm
